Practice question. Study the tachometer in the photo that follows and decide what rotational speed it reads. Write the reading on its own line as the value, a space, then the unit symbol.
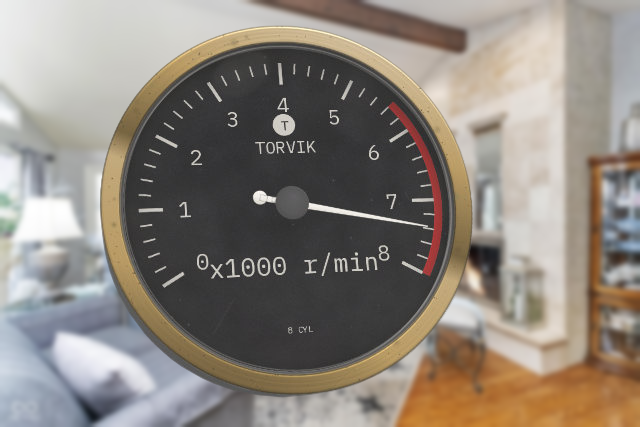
7400 rpm
